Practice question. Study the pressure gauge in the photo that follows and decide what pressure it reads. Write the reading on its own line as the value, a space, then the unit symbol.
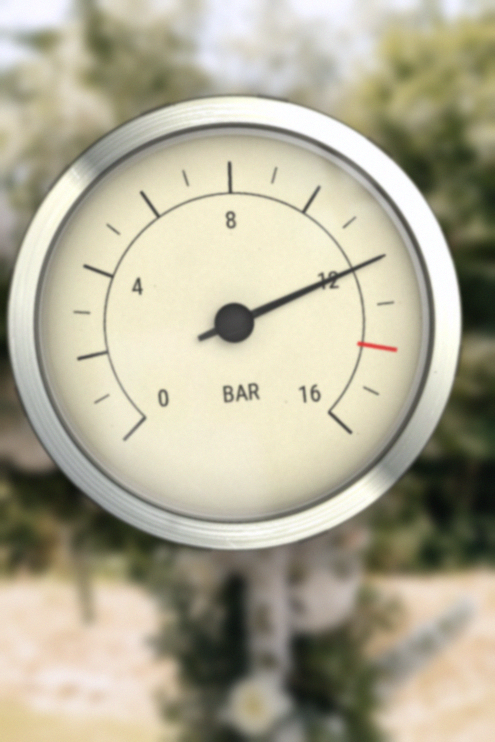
12 bar
